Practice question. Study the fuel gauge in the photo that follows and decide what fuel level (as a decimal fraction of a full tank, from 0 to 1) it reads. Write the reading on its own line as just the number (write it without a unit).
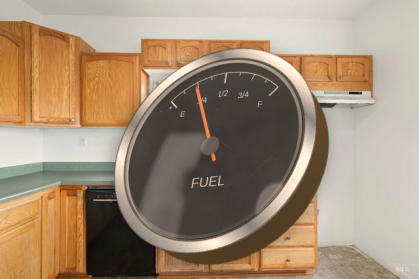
0.25
